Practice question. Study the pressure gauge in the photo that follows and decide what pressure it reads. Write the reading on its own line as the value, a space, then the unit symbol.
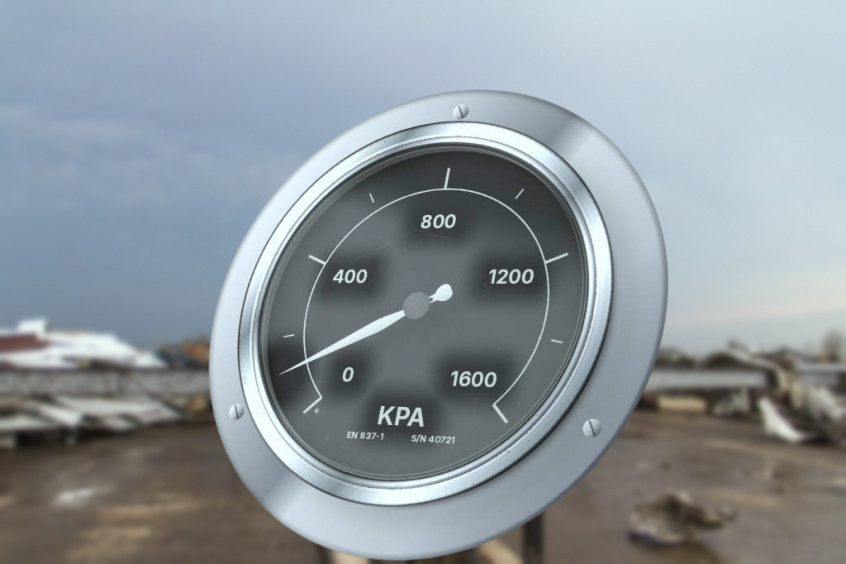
100 kPa
